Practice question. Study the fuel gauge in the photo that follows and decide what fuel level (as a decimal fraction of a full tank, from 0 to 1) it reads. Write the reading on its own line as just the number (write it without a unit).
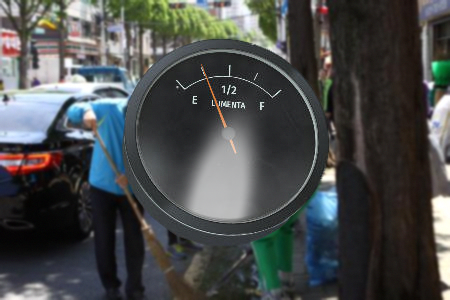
0.25
